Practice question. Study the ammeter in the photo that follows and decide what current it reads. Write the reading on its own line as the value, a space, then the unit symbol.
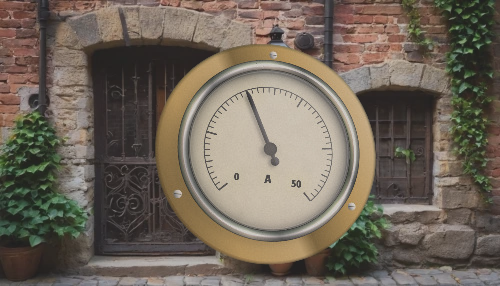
20 A
